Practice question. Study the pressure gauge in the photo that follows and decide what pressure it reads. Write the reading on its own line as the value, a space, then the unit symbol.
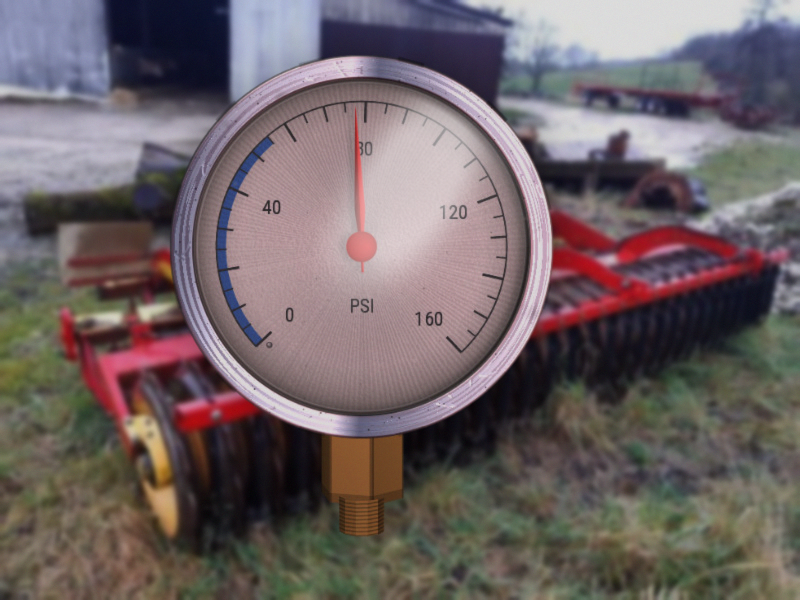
77.5 psi
